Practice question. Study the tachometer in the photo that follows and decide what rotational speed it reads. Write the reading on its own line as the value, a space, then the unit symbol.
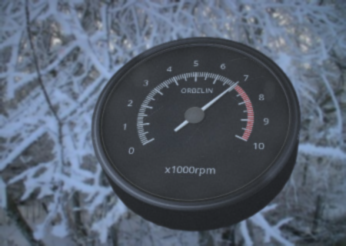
7000 rpm
